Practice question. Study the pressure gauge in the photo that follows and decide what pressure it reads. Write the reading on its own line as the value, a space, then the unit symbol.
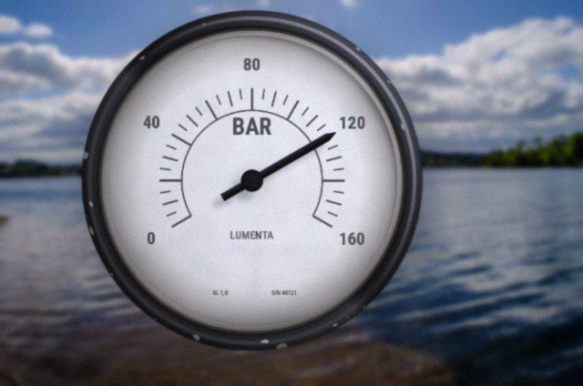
120 bar
